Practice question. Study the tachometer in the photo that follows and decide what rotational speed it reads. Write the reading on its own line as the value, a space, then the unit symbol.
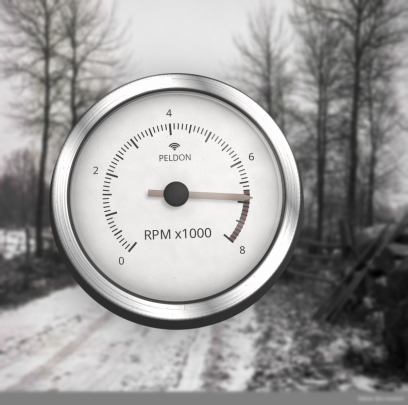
6900 rpm
